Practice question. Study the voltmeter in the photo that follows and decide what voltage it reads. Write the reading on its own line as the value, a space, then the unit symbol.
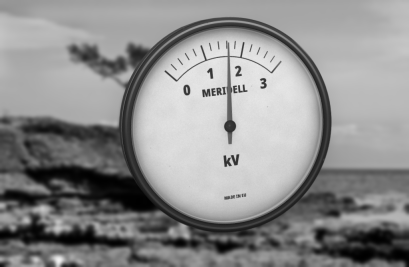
1.6 kV
